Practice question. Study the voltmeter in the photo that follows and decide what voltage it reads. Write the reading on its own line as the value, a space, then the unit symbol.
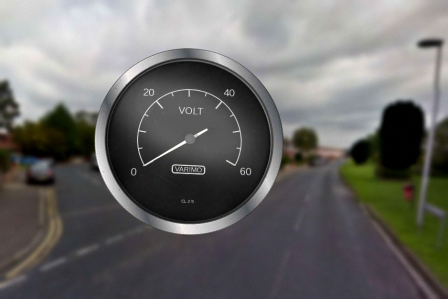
0 V
